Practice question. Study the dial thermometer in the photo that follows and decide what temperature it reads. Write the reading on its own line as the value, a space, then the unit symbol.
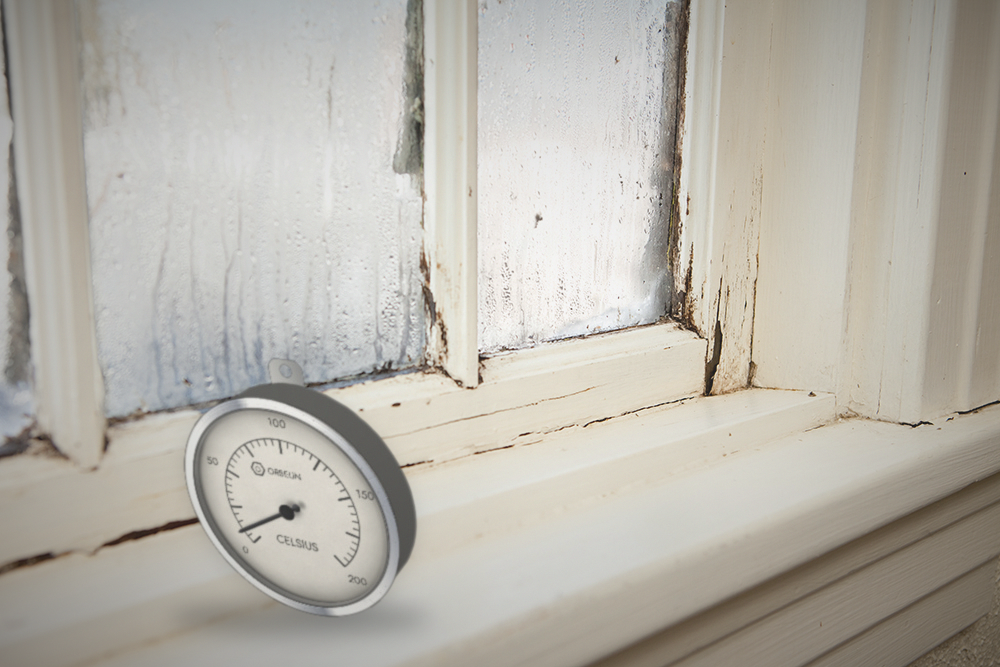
10 °C
